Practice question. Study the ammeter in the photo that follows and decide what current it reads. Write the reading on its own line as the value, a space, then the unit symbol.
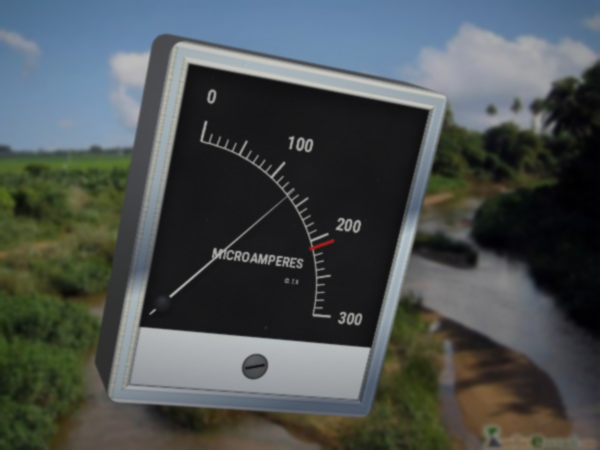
130 µA
